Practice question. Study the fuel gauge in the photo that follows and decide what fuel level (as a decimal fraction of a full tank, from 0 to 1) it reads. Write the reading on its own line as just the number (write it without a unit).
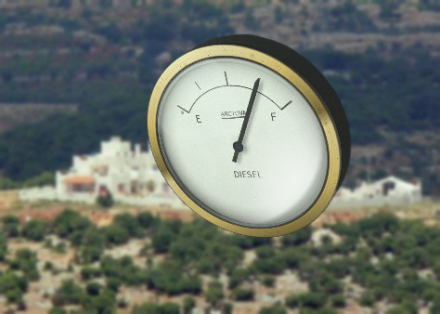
0.75
